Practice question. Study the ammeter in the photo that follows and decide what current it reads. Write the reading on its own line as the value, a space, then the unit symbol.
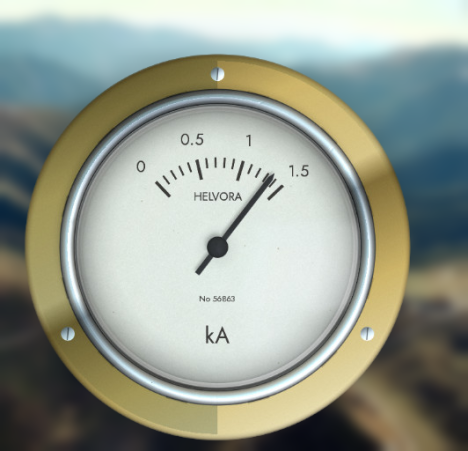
1.35 kA
